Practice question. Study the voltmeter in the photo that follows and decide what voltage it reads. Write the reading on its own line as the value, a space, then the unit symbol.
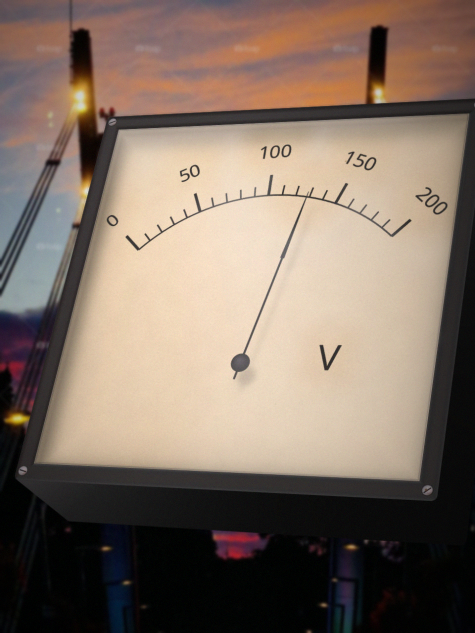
130 V
